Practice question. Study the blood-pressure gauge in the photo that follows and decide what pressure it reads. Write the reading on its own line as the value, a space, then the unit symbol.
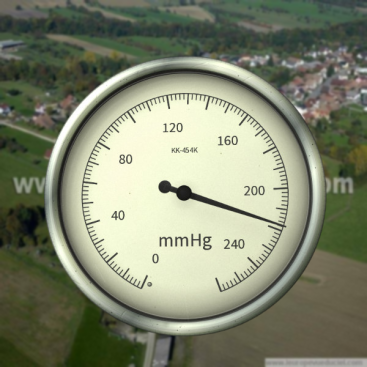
218 mmHg
